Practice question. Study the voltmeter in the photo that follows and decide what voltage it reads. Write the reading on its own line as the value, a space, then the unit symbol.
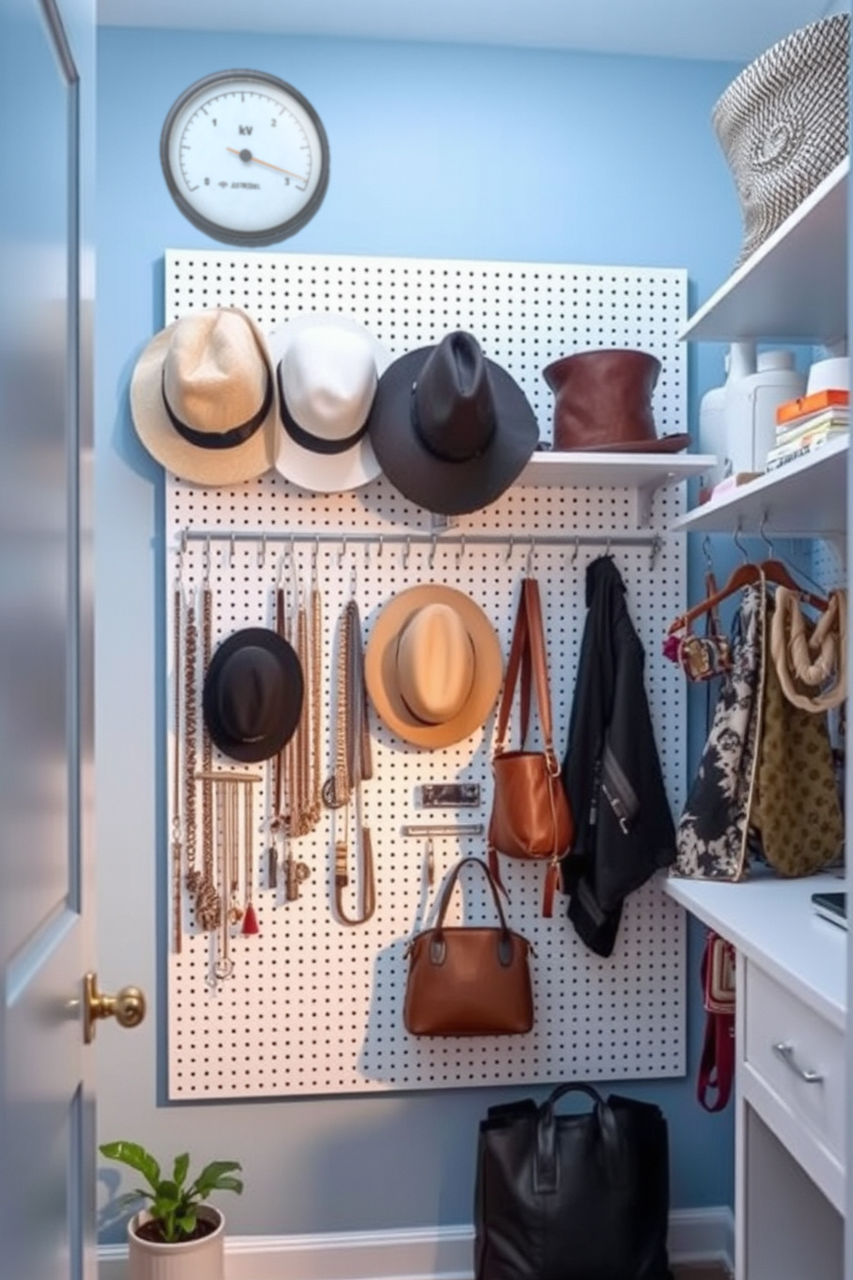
2.9 kV
